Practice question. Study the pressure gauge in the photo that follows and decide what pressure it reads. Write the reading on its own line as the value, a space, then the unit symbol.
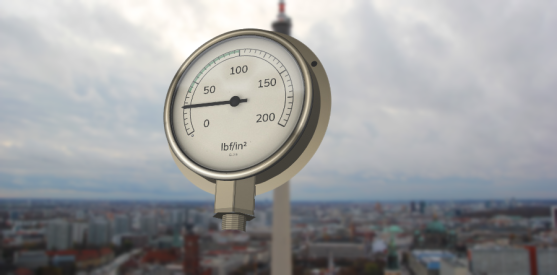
25 psi
